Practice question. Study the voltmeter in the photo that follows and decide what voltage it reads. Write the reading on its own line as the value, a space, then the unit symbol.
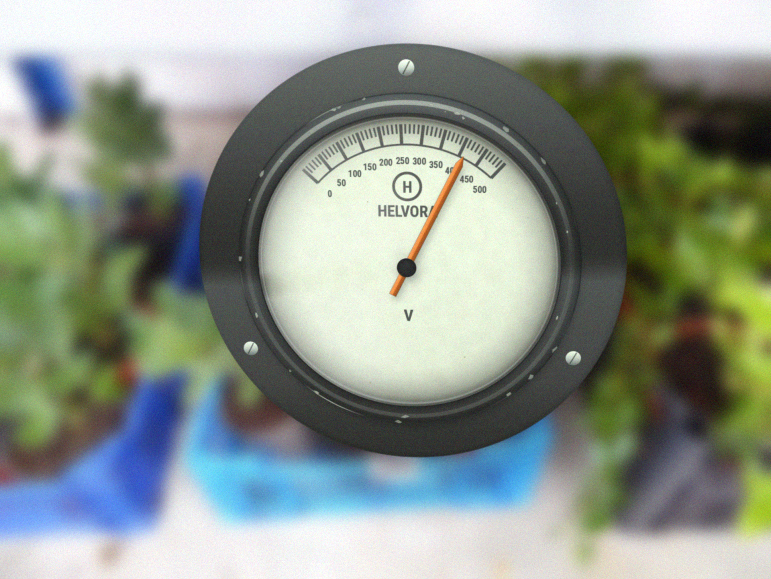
410 V
